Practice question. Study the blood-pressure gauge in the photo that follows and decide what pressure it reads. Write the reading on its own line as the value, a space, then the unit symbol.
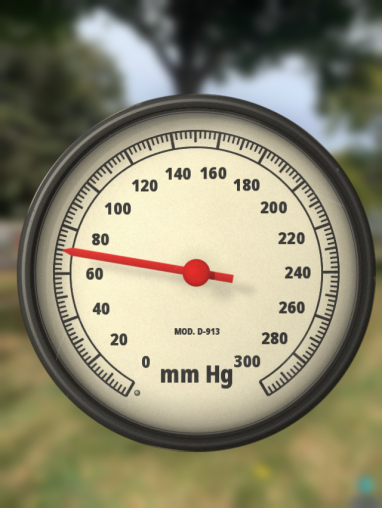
70 mmHg
